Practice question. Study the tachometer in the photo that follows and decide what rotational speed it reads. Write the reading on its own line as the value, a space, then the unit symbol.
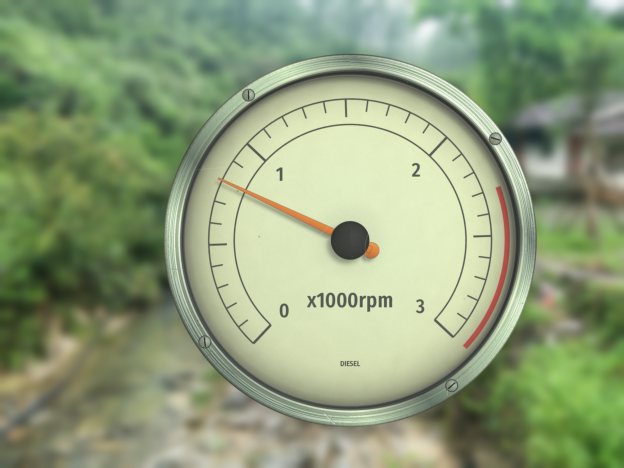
800 rpm
